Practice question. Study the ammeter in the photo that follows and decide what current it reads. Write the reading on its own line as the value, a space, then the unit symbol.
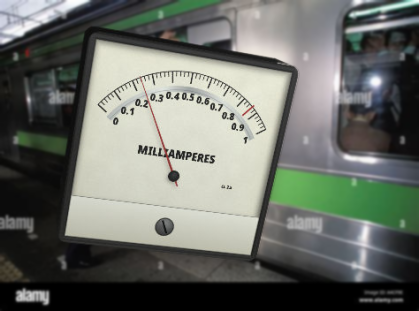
0.24 mA
